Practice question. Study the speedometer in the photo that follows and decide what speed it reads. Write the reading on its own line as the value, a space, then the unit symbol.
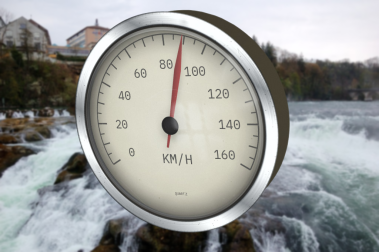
90 km/h
